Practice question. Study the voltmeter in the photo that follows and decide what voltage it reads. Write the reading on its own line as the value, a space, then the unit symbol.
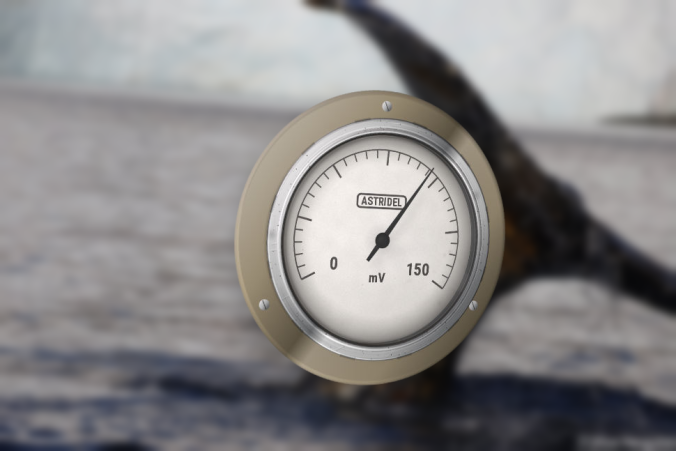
95 mV
